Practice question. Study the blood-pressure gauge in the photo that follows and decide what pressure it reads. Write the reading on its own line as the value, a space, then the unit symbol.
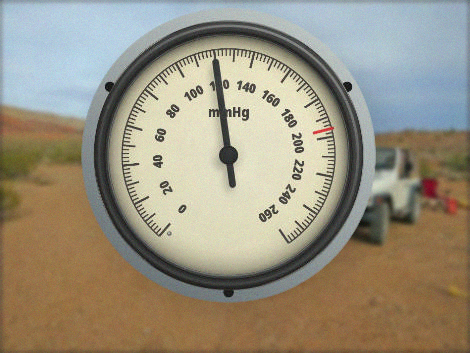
120 mmHg
